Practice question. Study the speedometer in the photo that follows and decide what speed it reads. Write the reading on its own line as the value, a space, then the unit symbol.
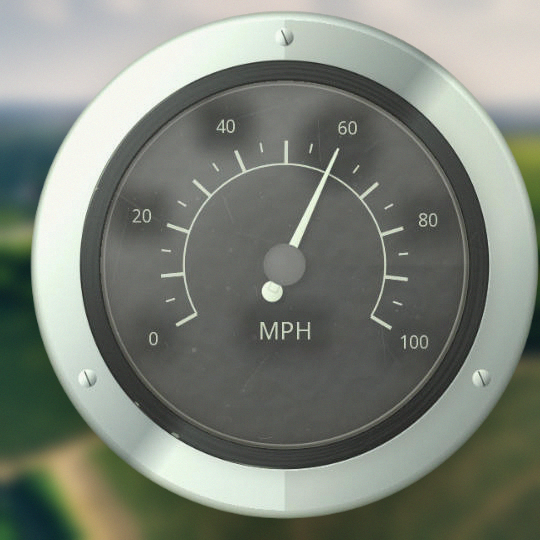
60 mph
